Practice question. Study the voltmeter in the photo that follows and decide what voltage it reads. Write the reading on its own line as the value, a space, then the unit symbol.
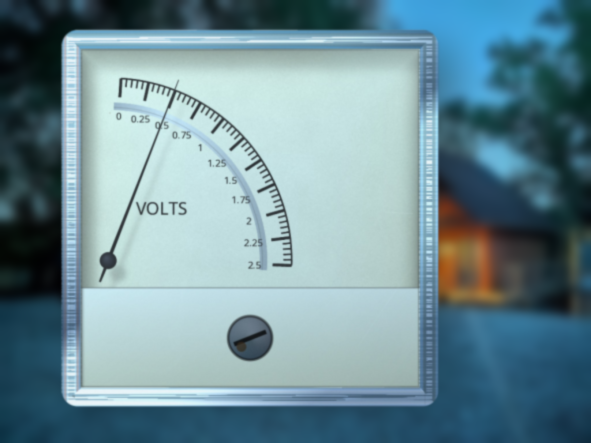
0.5 V
